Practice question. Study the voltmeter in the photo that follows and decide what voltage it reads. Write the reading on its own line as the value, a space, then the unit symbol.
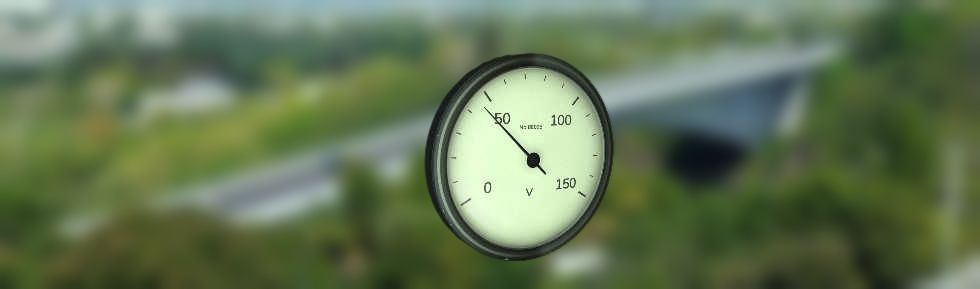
45 V
